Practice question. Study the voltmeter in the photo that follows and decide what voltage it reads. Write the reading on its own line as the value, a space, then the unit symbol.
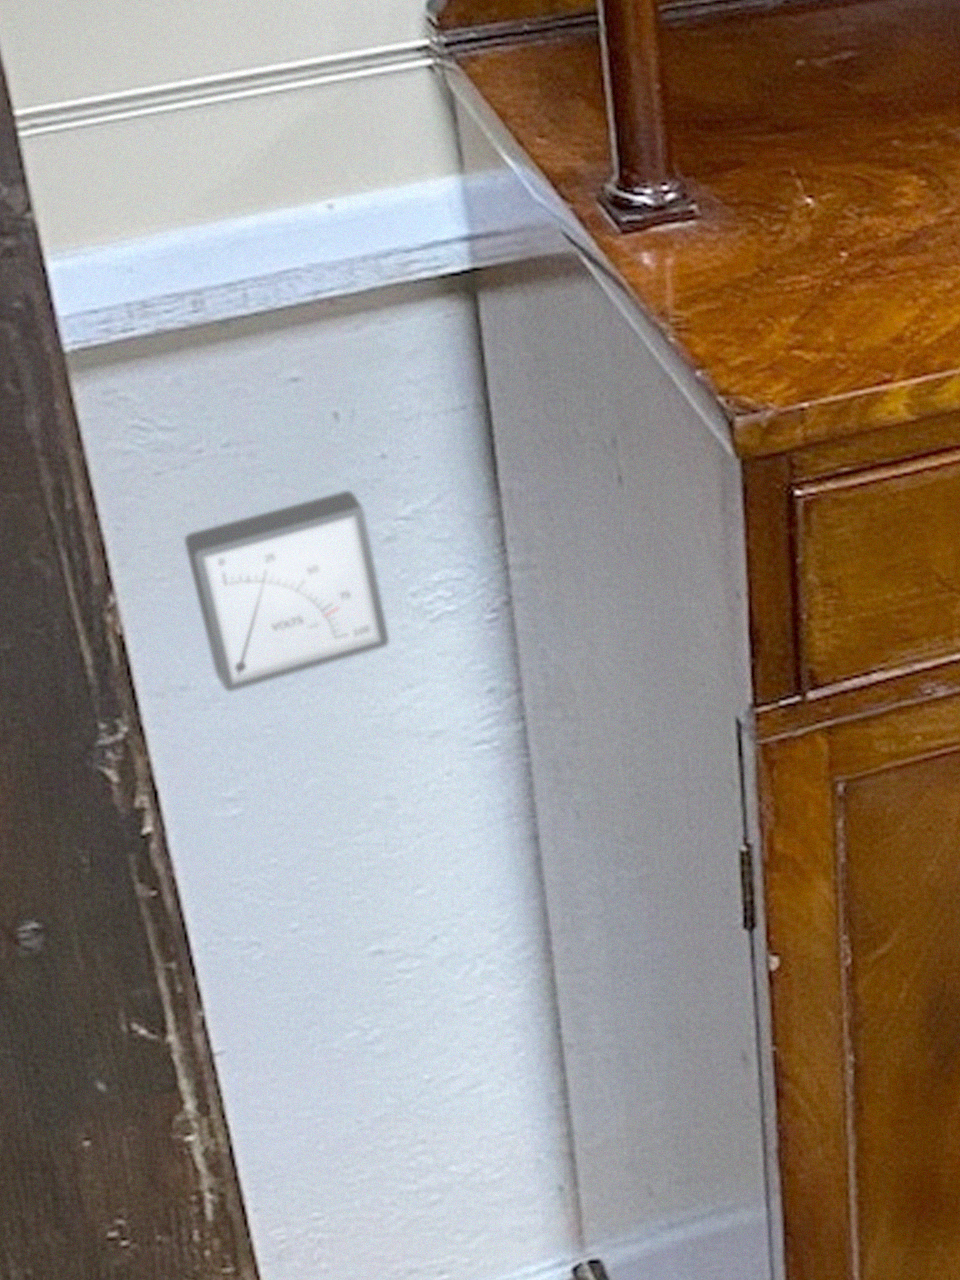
25 V
